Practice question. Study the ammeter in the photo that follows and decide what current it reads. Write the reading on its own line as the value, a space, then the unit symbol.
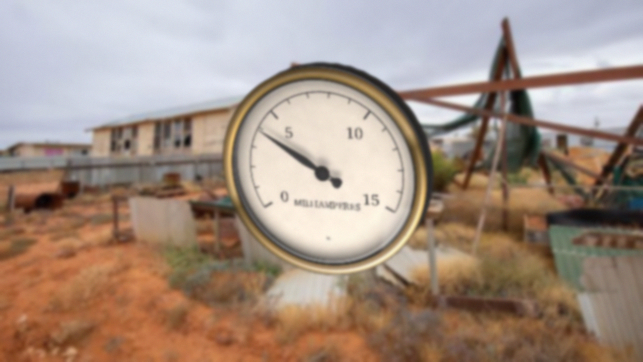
4 mA
